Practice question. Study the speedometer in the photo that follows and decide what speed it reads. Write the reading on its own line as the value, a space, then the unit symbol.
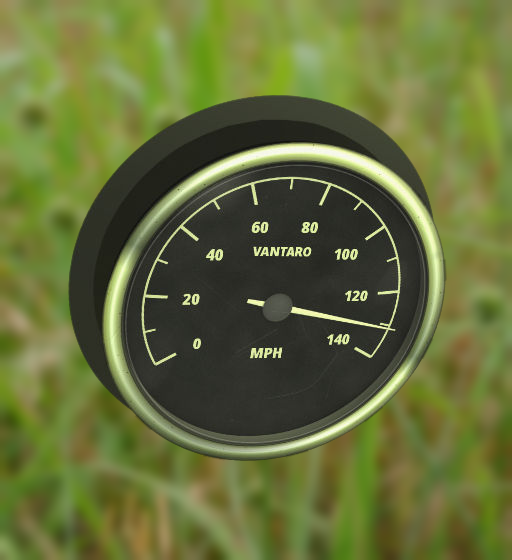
130 mph
